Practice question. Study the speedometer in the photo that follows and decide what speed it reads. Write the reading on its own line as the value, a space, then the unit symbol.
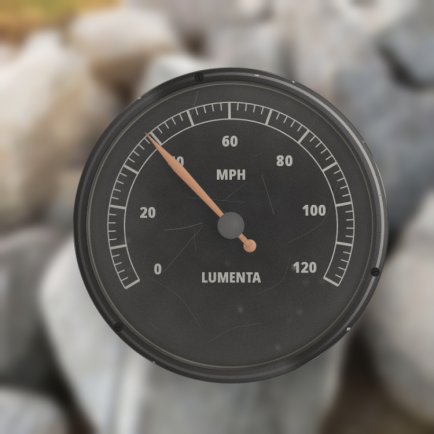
39 mph
